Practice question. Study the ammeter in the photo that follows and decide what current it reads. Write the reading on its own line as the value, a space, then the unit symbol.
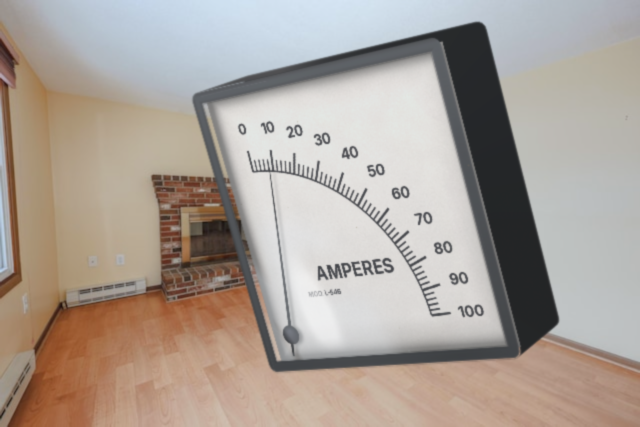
10 A
